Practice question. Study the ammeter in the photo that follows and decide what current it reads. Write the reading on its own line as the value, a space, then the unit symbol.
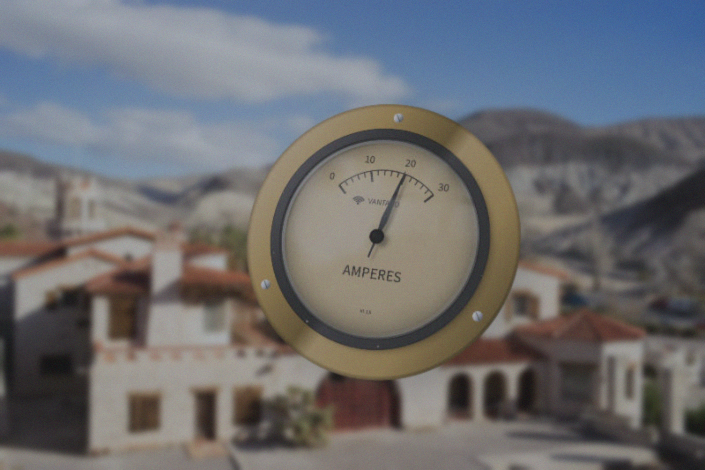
20 A
